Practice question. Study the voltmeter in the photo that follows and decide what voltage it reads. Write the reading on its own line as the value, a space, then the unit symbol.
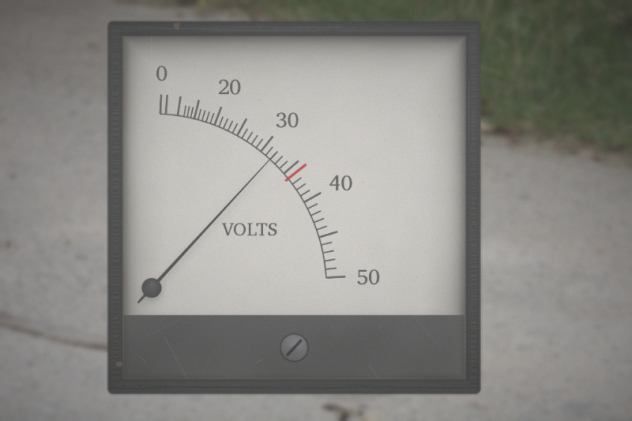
32 V
